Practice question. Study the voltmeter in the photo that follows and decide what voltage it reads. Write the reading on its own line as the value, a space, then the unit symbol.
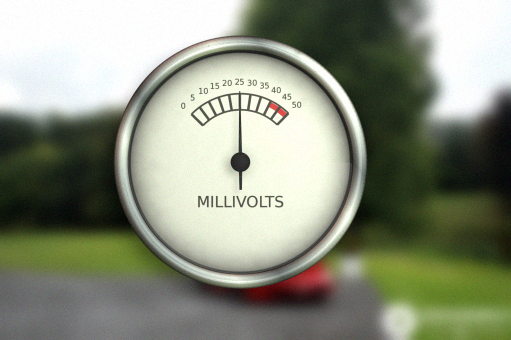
25 mV
